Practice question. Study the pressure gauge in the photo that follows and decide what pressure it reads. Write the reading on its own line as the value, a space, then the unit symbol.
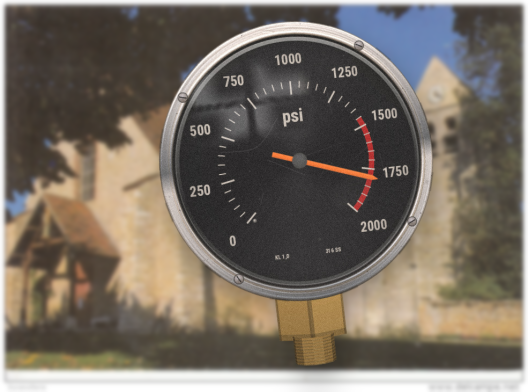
1800 psi
